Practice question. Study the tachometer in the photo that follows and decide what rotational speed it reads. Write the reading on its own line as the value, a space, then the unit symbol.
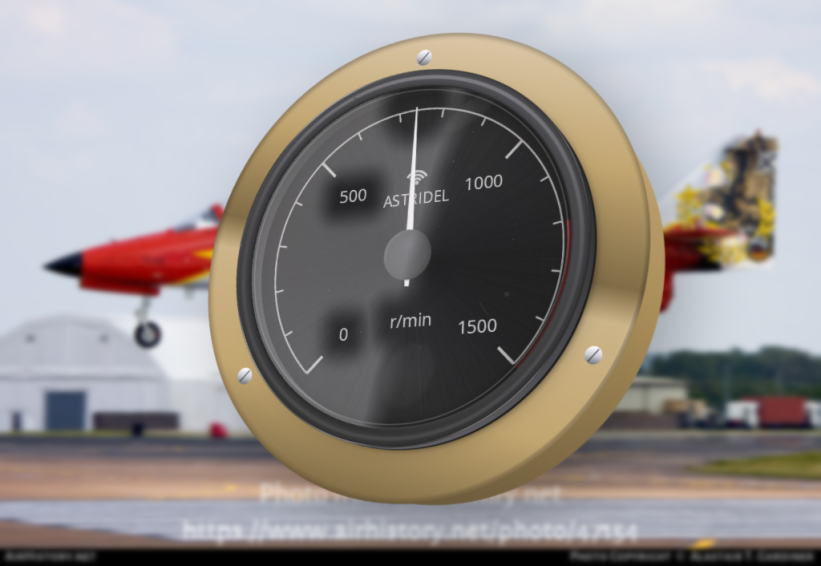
750 rpm
